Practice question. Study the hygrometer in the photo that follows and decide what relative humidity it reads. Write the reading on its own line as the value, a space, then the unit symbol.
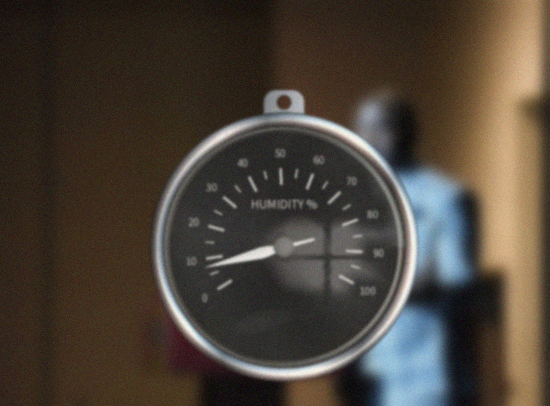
7.5 %
